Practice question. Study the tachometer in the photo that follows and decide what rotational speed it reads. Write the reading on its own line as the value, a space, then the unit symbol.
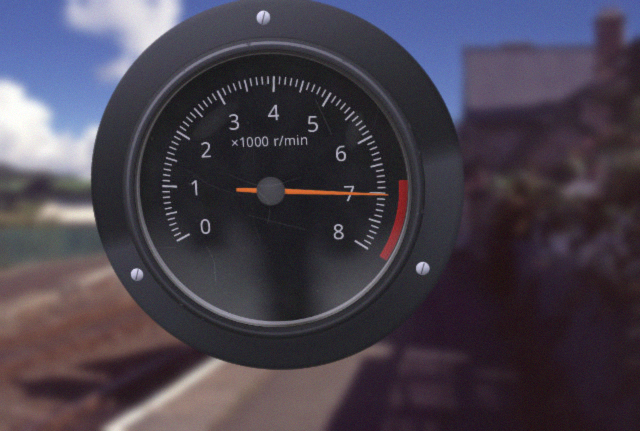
7000 rpm
